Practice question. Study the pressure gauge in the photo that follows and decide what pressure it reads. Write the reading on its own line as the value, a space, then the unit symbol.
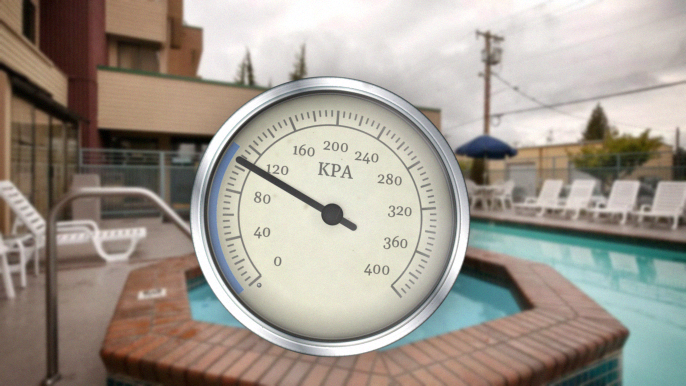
105 kPa
